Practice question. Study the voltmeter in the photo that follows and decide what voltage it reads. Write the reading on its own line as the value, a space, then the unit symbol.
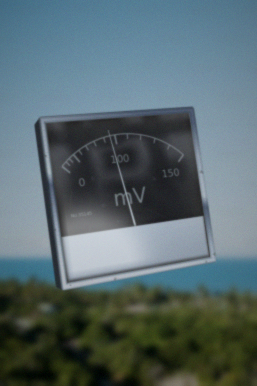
95 mV
